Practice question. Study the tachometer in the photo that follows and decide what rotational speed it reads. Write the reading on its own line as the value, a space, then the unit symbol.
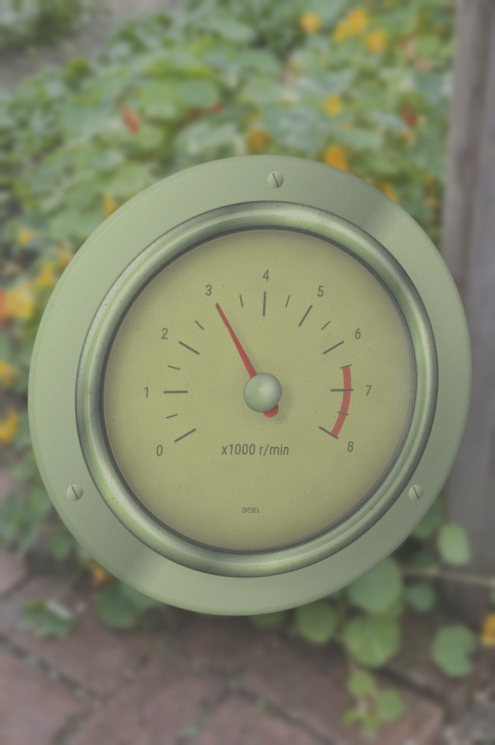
3000 rpm
